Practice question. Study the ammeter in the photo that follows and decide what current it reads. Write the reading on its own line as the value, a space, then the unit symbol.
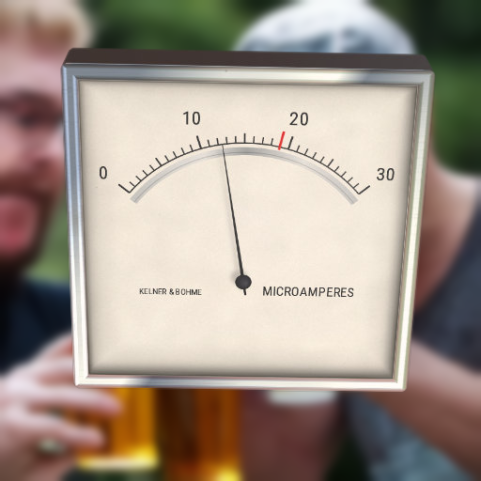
12.5 µA
